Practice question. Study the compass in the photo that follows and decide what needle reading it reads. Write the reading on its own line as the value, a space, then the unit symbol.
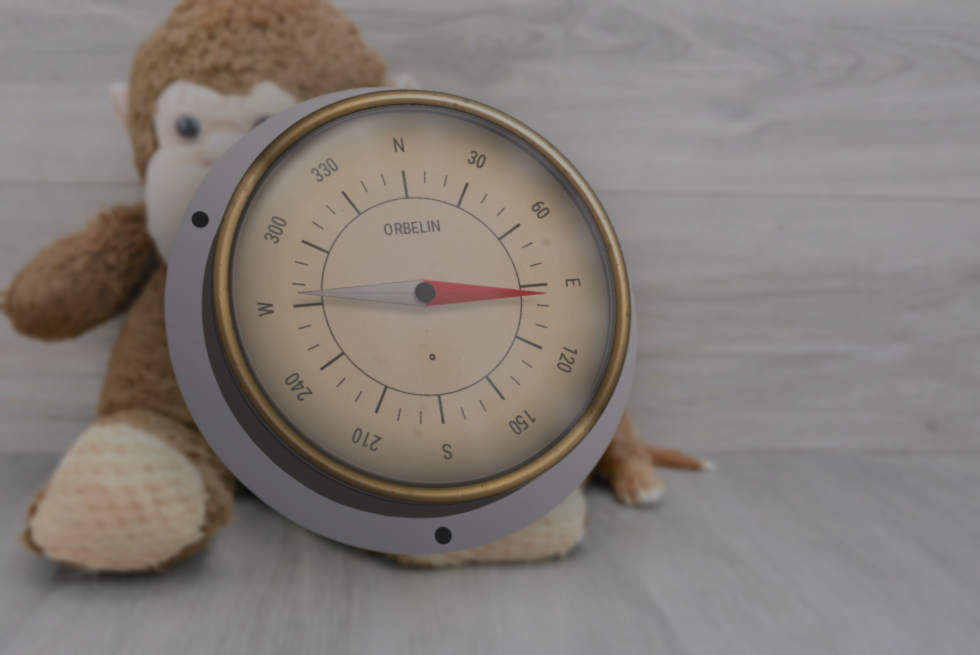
95 °
